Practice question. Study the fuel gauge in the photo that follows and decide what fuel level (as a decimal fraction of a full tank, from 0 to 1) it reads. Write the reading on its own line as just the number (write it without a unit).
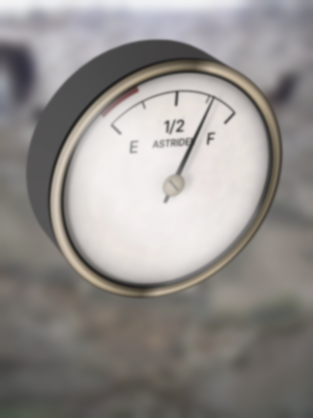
0.75
